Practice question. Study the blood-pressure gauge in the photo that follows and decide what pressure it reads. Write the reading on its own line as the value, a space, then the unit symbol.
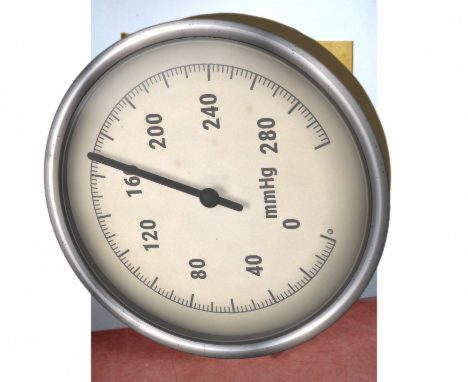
170 mmHg
